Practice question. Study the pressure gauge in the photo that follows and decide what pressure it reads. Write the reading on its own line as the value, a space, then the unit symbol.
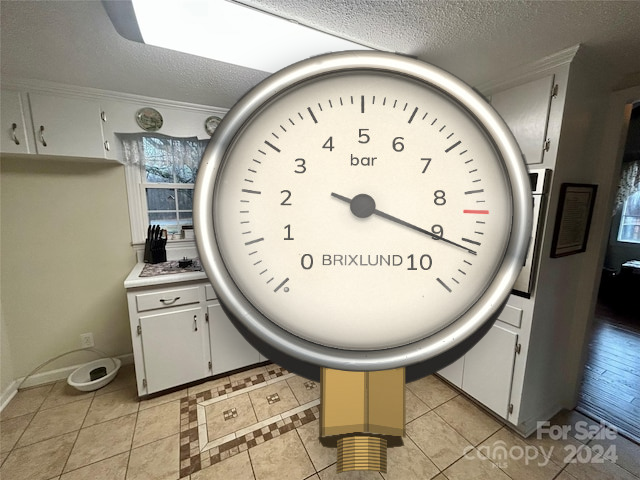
9.2 bar
